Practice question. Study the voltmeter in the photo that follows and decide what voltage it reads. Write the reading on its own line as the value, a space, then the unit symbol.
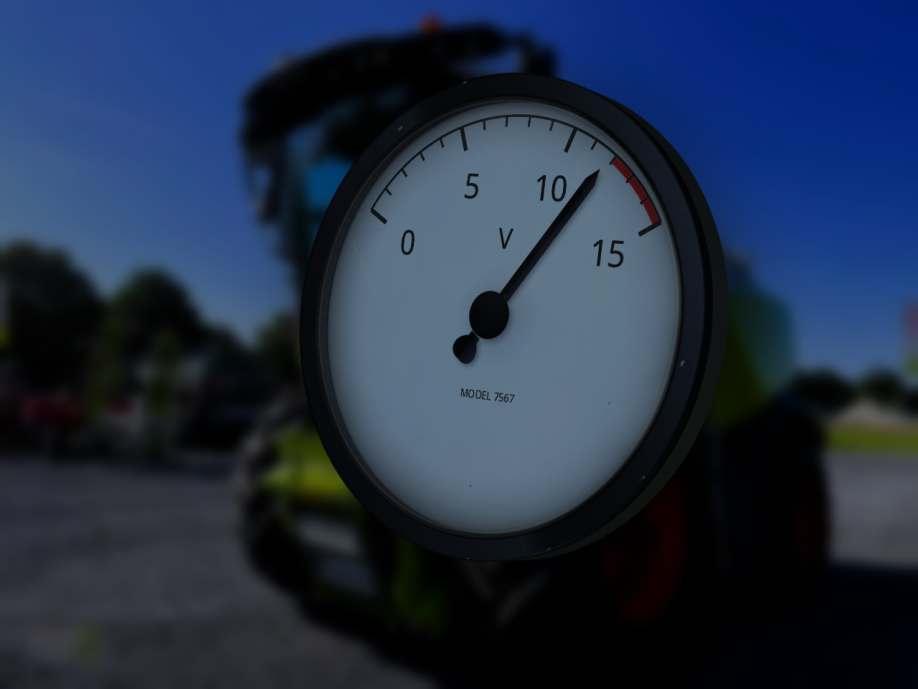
12 V
